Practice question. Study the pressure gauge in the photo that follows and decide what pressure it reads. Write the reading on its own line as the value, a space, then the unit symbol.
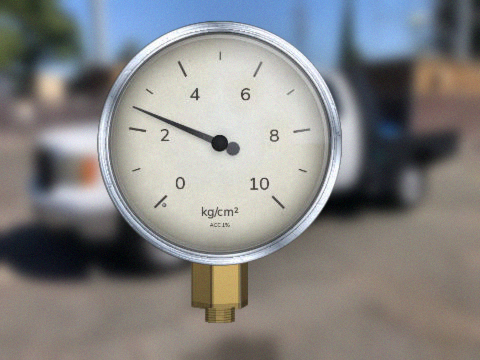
2.5 kg/cm²
